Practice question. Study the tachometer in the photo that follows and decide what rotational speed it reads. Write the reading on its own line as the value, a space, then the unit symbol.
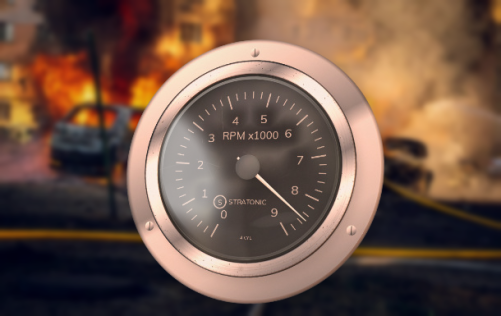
8500 rpm
